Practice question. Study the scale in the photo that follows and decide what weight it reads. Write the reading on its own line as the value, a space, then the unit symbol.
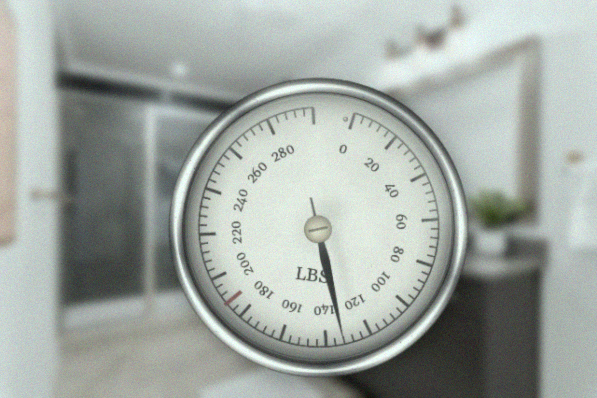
132 lb
